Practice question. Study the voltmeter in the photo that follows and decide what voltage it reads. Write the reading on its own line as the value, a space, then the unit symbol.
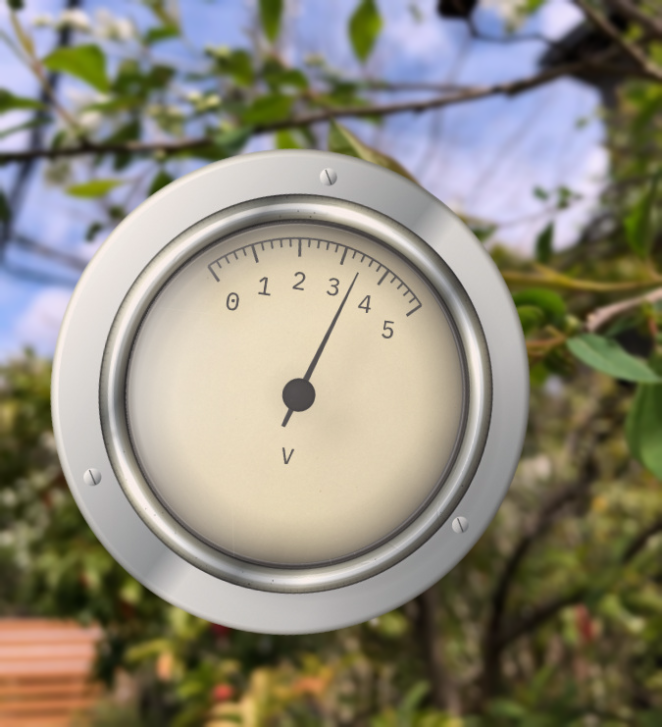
3.4 V
